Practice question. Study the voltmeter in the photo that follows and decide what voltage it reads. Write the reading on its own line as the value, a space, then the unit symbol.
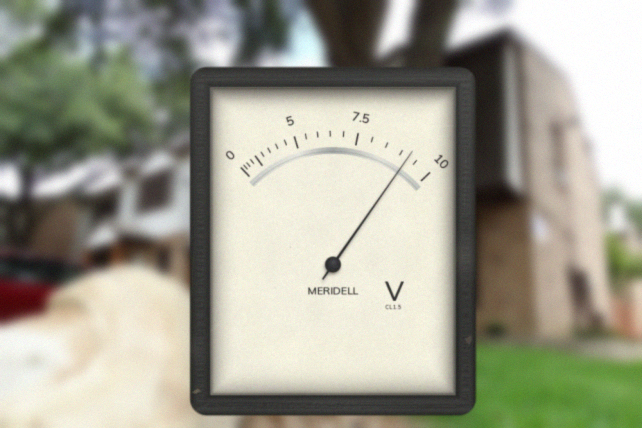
9.25 V
